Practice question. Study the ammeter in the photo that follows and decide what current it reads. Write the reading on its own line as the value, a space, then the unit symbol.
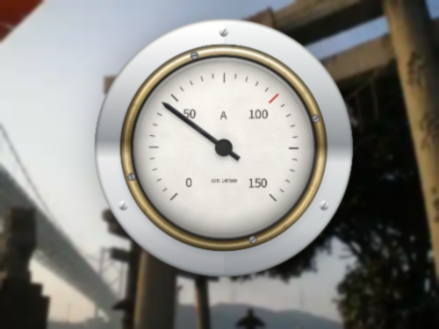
45 A
